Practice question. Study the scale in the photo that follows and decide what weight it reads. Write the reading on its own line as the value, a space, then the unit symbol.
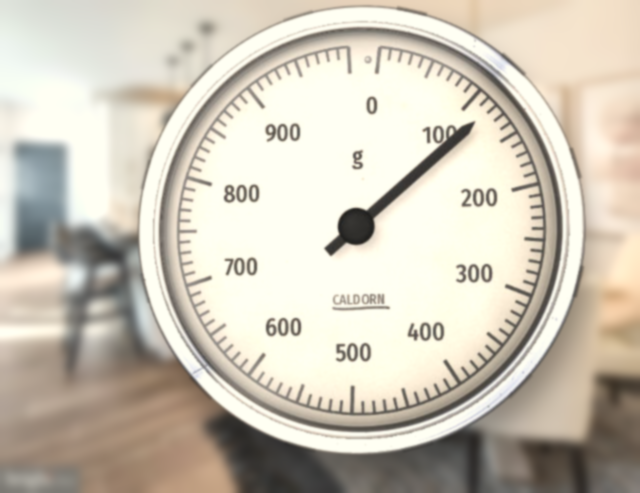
120 g
